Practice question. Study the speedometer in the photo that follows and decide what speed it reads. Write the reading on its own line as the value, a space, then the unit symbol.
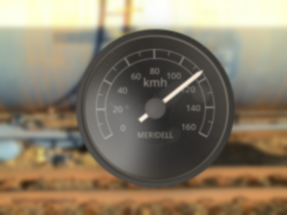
115 km/h
